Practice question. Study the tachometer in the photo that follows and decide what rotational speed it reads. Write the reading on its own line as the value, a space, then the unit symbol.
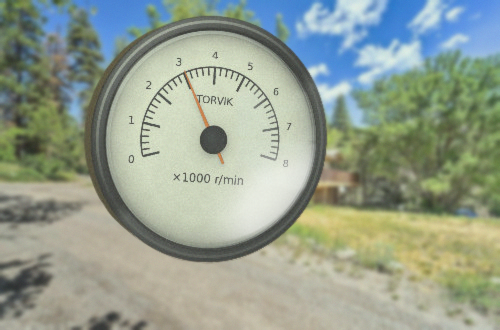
3000 rpm
